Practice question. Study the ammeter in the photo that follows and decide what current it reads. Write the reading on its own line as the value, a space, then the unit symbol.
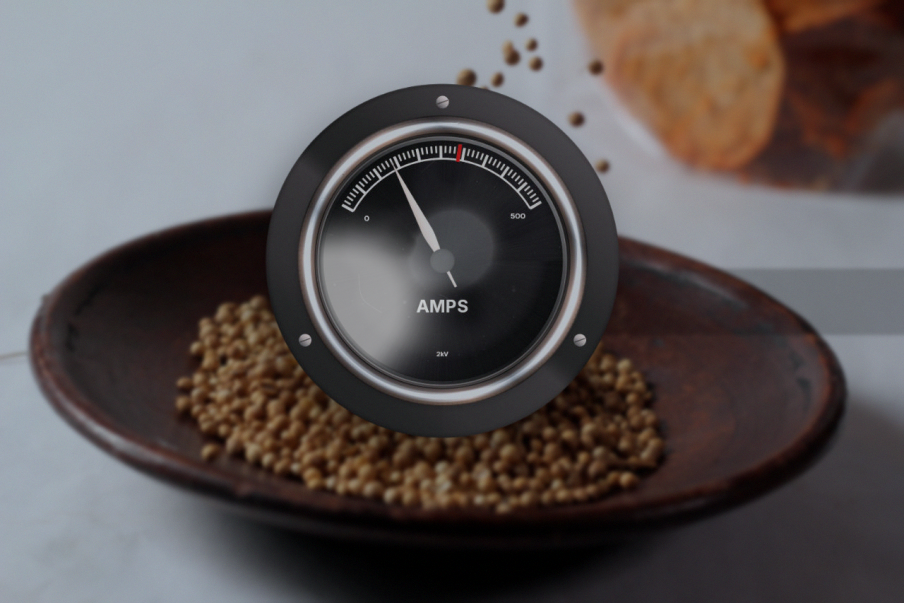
140 A
